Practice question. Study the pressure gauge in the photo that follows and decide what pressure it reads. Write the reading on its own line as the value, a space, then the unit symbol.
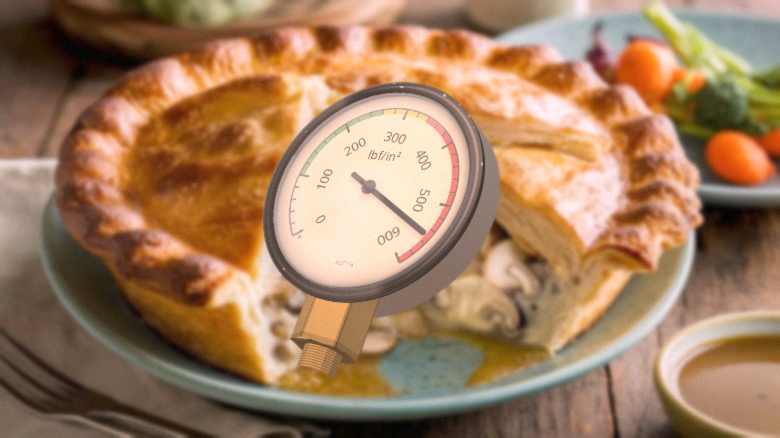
550 psi
